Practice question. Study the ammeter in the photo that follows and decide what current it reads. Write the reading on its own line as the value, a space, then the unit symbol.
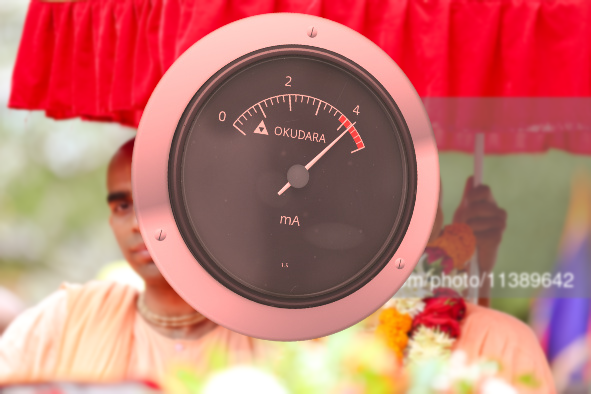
4.2 mA
